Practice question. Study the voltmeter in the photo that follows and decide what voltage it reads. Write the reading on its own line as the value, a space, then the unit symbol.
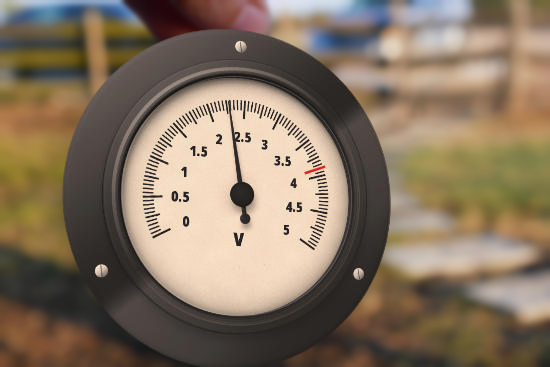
2.25 V
